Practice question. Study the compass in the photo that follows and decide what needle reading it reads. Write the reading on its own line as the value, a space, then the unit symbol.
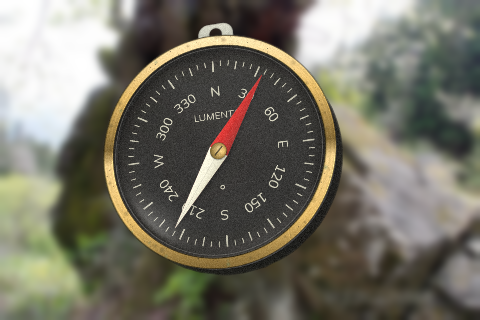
35 °
